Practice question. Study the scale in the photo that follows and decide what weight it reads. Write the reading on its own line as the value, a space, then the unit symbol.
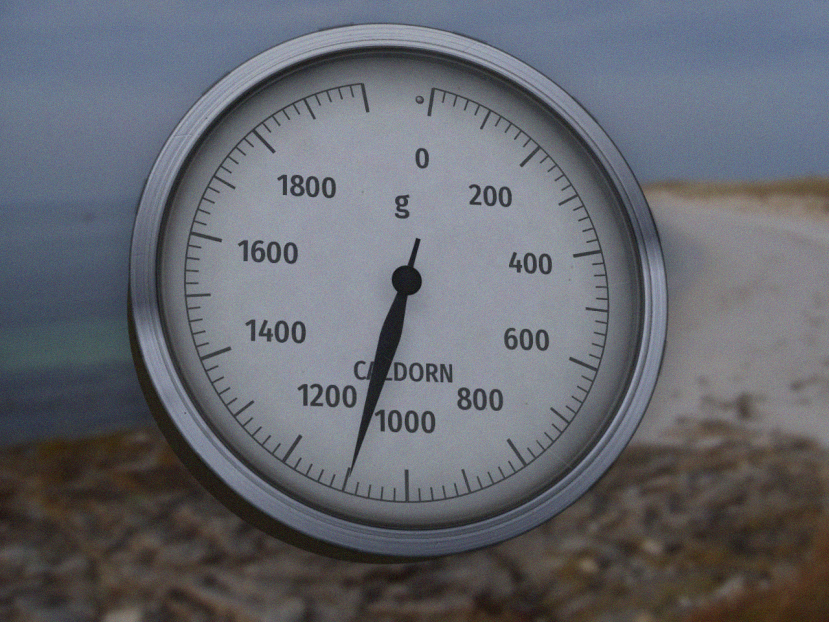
1100 g
